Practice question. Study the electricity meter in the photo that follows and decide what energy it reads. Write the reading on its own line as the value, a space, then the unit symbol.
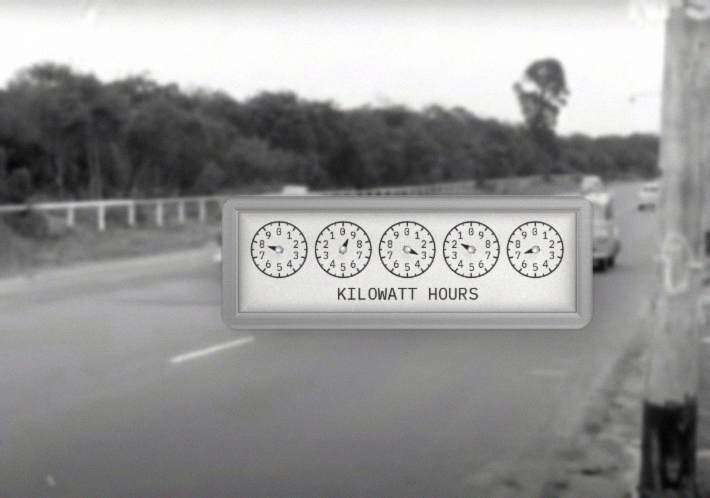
79317 kWh
